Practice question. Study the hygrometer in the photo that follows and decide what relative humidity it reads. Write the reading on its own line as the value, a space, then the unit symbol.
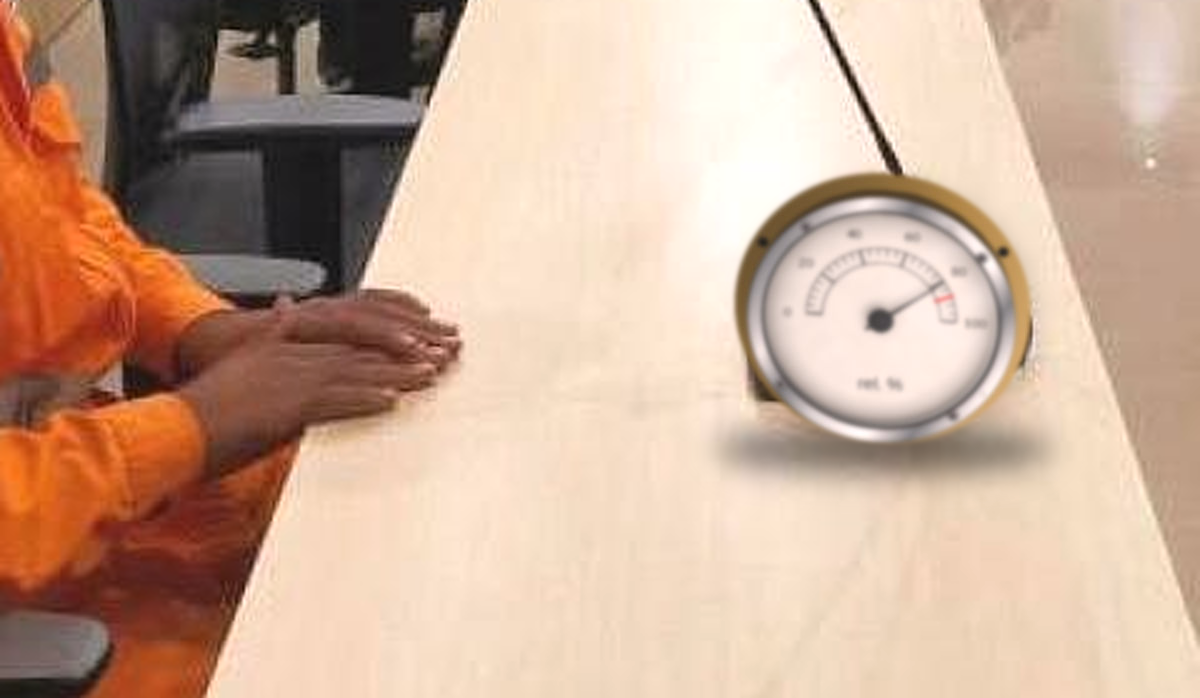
80 %
